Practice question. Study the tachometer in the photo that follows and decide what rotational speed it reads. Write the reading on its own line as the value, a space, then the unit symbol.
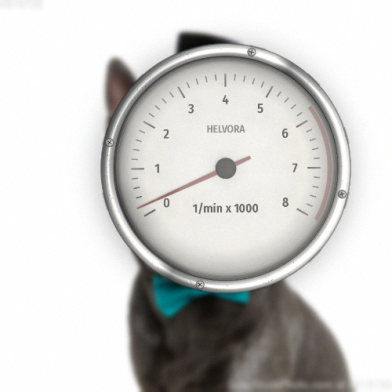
200 rpm
